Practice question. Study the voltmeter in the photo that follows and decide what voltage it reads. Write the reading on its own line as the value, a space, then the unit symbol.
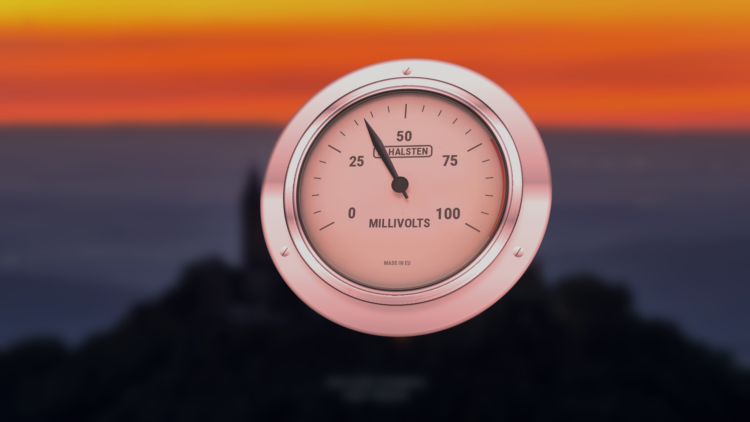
37.5 mV
